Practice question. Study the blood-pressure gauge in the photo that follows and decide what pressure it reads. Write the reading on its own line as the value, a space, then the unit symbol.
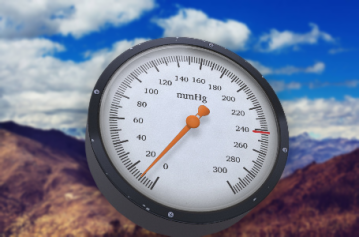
10 mmHg
